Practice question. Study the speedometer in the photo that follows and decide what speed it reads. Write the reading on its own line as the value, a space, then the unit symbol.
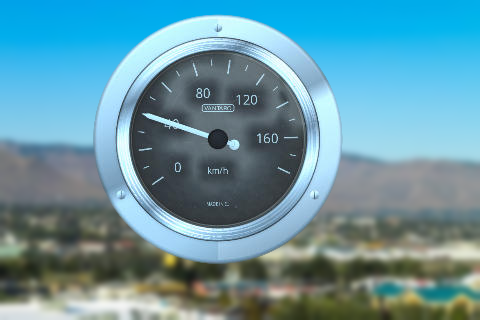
40 km/h
